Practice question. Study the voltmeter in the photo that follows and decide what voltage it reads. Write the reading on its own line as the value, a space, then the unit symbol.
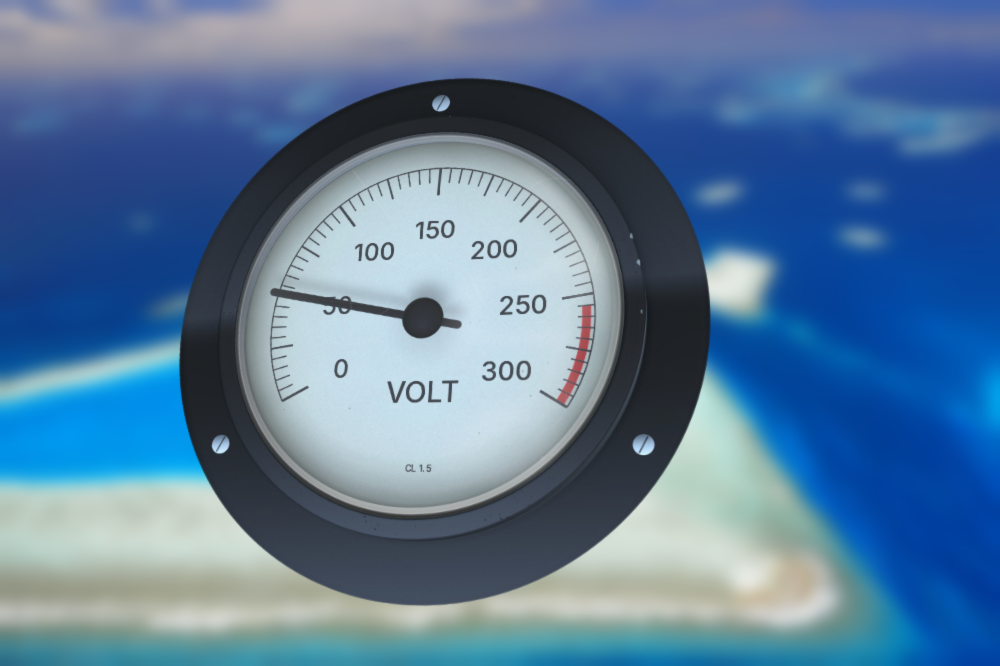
50 V
